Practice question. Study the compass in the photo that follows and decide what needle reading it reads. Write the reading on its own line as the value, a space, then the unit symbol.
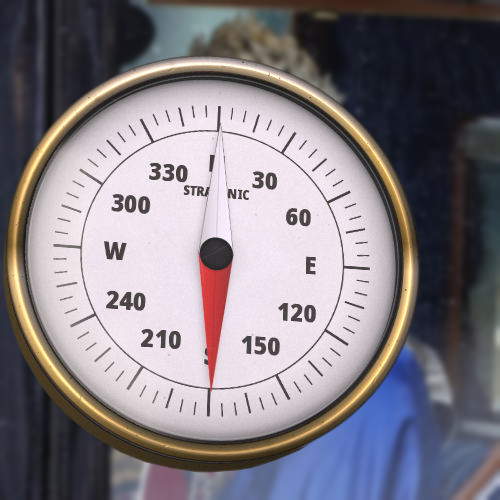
180 °
